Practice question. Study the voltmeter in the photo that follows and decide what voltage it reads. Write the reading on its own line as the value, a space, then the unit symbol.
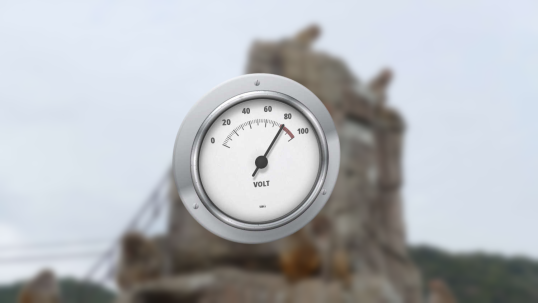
80 V
